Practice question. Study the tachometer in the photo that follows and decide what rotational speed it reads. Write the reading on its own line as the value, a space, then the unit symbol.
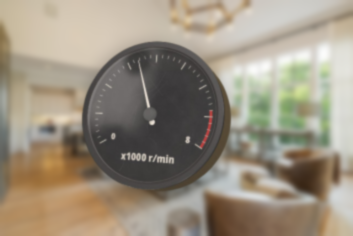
3400 rpm
